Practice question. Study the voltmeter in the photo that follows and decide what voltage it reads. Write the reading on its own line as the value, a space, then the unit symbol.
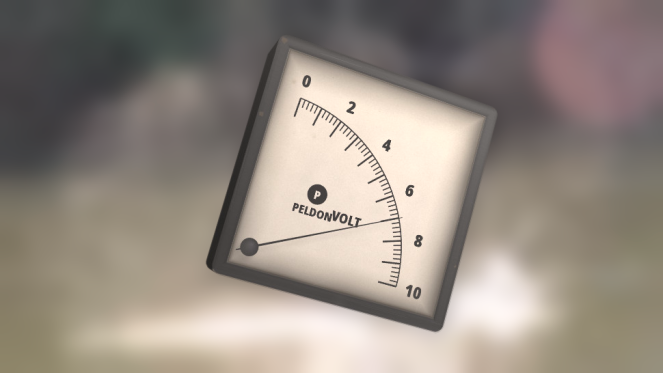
7 V
